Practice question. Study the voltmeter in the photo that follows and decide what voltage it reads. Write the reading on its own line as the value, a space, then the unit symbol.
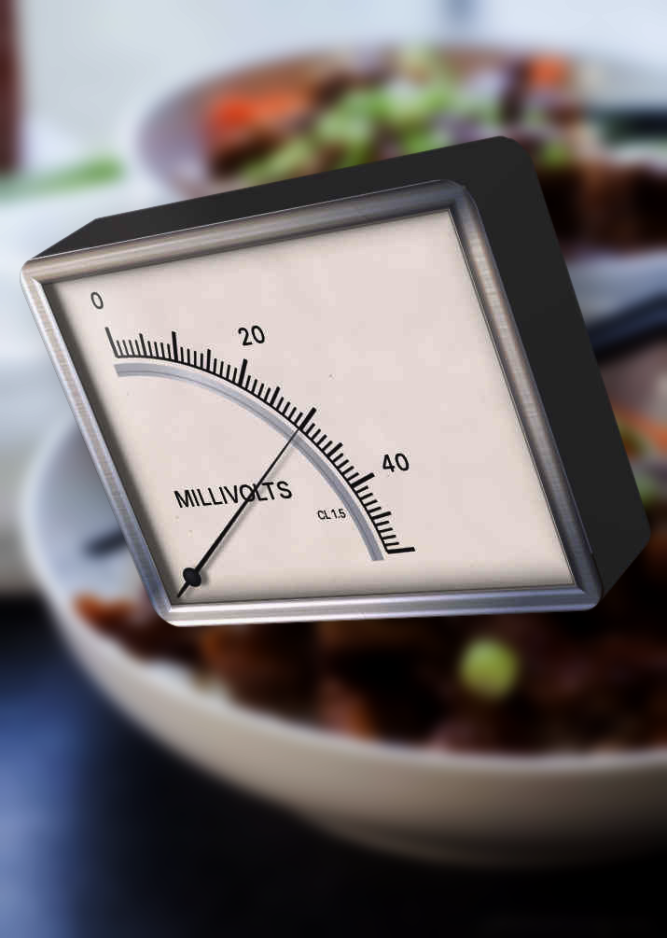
30 mV
